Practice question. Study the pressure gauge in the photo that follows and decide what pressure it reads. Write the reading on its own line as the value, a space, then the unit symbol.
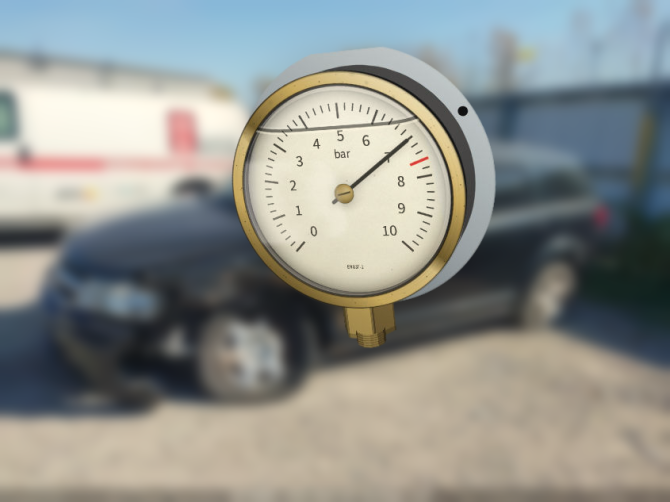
7 bar
